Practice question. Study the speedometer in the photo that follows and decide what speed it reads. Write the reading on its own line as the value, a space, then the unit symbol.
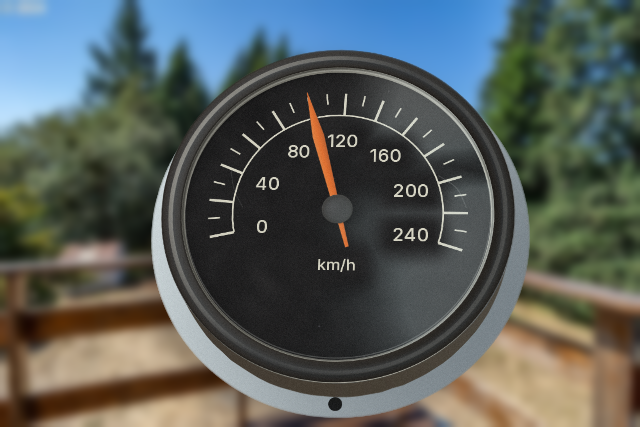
100 km/h
